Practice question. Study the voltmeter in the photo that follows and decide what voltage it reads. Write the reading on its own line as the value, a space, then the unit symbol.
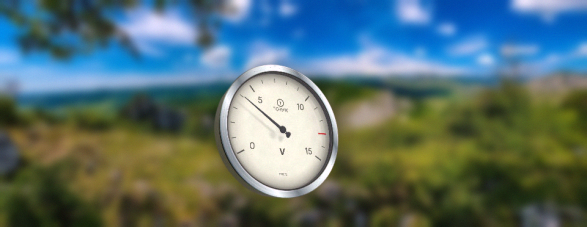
4 V
